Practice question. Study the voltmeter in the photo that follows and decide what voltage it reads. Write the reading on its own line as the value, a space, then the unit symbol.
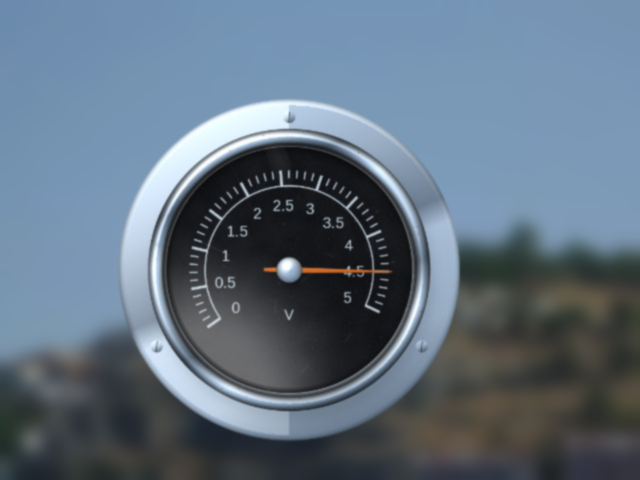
4.5 V
